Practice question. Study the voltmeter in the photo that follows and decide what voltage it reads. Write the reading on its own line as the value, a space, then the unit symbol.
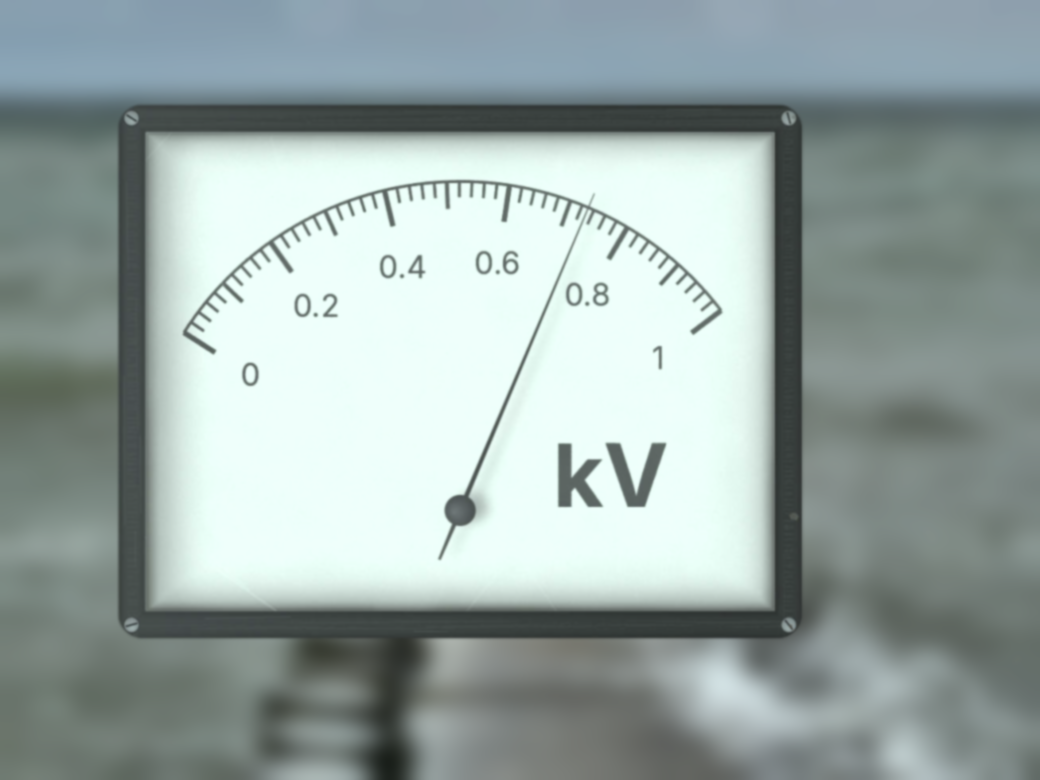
0.73 kV
